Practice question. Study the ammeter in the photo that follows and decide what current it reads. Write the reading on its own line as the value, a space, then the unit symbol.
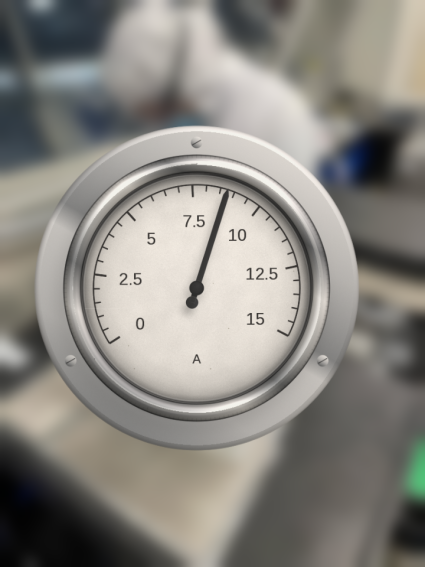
8.75 A
